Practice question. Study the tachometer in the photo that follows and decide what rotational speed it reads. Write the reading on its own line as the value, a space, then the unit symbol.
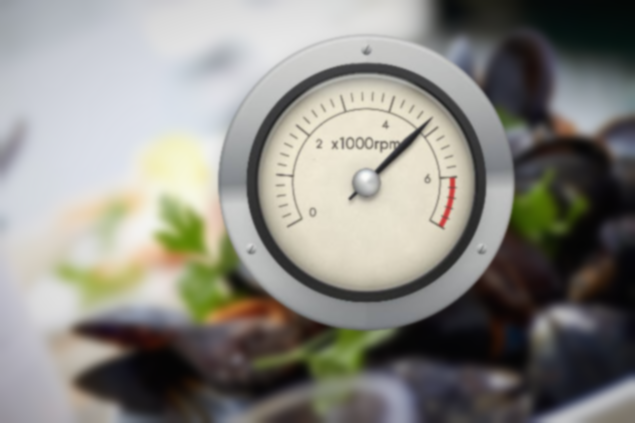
4800 rpm
